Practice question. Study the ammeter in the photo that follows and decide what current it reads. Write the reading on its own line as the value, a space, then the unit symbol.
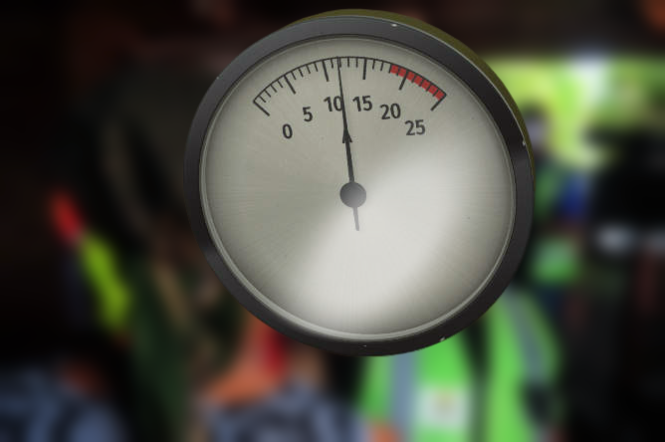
12 A
